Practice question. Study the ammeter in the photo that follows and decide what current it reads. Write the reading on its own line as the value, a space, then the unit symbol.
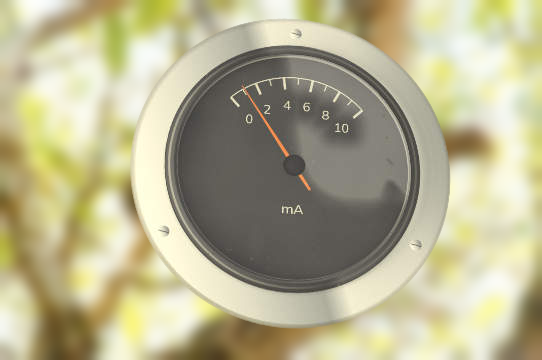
1 mA
